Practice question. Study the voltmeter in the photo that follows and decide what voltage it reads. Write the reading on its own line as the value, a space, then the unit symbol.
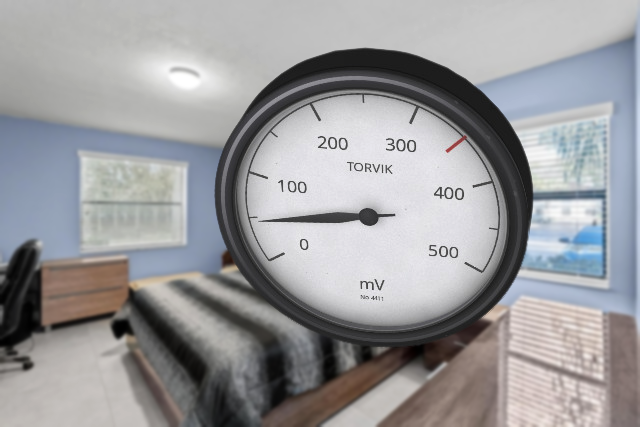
50 mV
